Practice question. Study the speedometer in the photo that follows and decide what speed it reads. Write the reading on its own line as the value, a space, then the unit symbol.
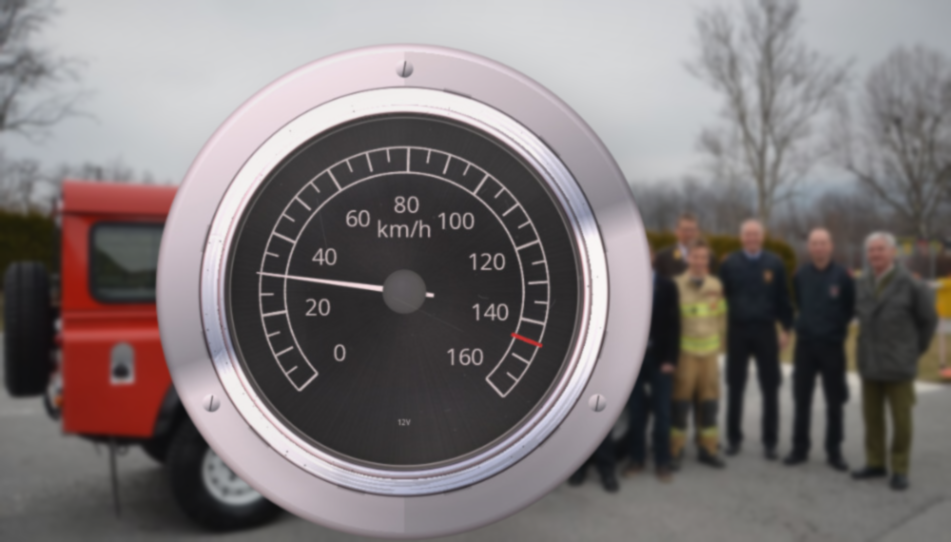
30 km/h
